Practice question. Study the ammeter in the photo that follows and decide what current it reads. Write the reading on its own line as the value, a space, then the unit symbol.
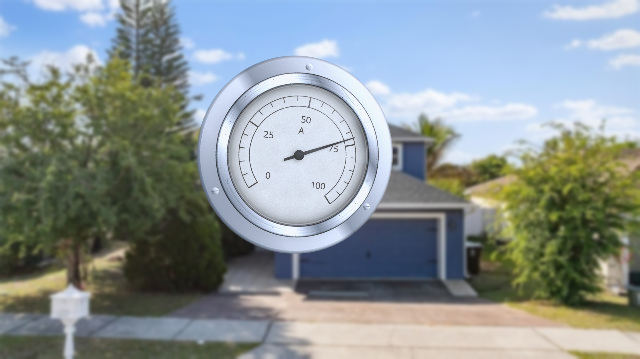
72.5 A
